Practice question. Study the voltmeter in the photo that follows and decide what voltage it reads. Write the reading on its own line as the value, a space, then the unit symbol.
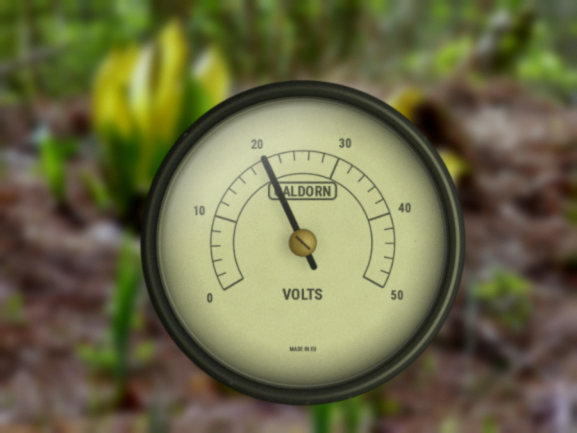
20 V
